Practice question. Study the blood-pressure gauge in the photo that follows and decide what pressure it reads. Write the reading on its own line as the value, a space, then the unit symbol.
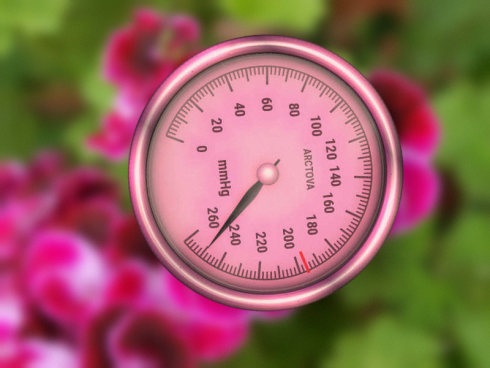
250 mmHg
